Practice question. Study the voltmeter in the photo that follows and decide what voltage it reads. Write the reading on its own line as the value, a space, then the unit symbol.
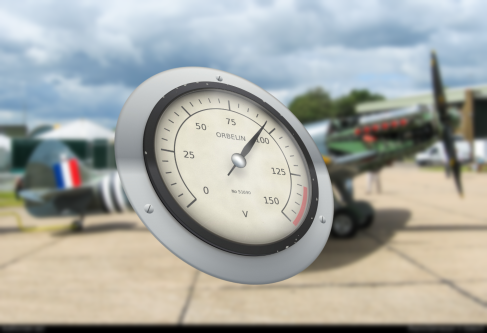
95 V
